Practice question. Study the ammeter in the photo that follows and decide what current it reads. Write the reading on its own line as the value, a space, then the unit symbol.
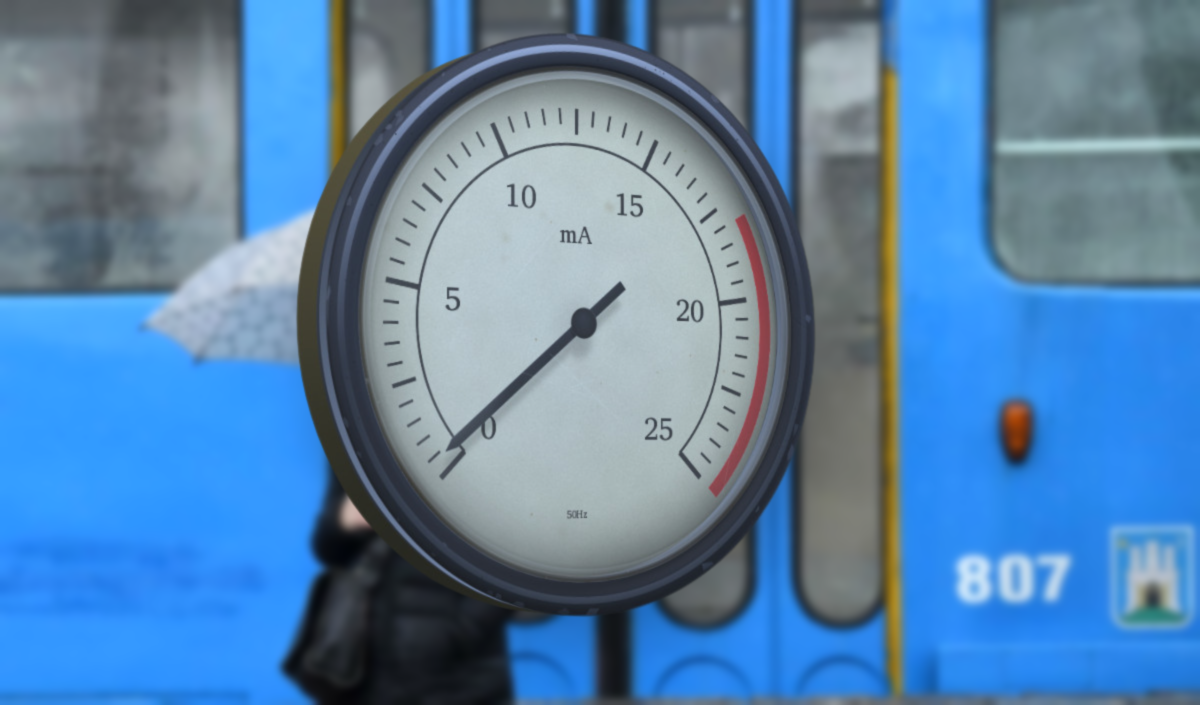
0.5 mA
